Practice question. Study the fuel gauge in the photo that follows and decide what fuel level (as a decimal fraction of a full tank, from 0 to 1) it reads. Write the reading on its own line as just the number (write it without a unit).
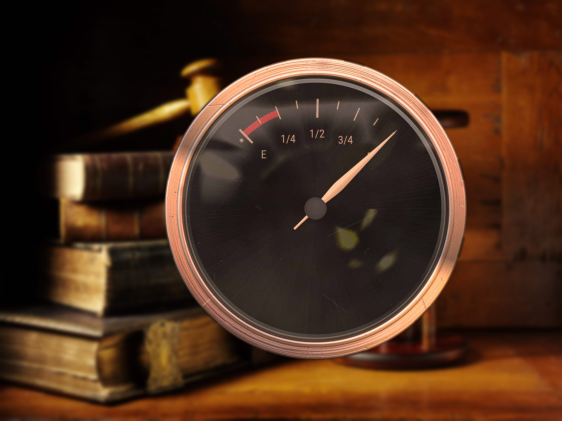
1
